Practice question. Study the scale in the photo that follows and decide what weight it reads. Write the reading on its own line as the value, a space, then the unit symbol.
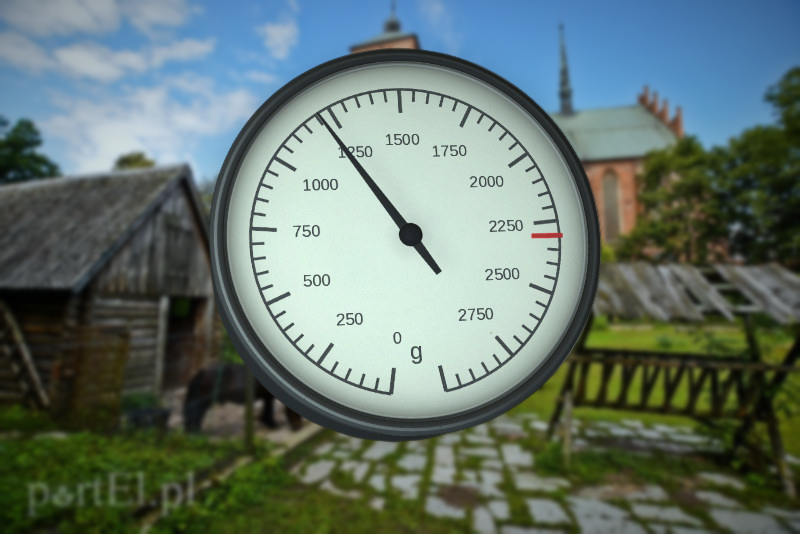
1200 g
